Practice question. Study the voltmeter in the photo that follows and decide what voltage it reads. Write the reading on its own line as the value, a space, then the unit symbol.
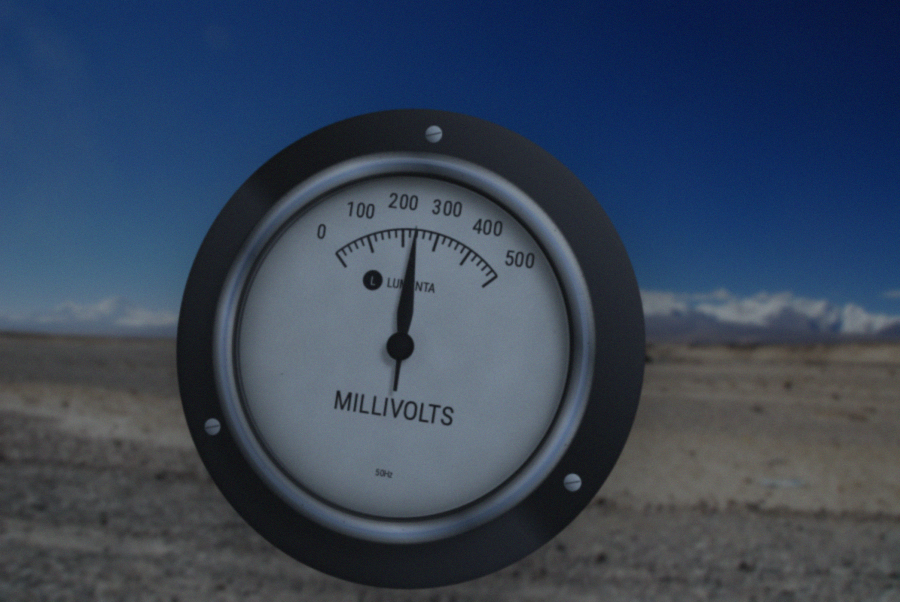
240 mV
